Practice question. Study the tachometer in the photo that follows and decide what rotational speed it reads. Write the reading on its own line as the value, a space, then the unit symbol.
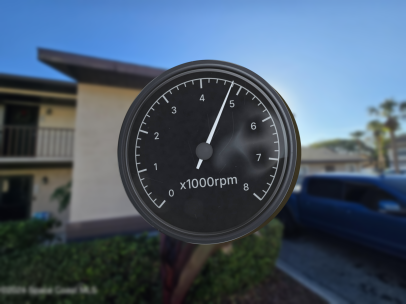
4800 rpm
